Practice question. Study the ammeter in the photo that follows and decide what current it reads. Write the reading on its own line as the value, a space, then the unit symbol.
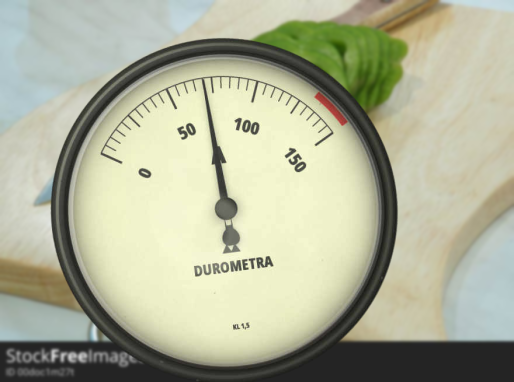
70 A
